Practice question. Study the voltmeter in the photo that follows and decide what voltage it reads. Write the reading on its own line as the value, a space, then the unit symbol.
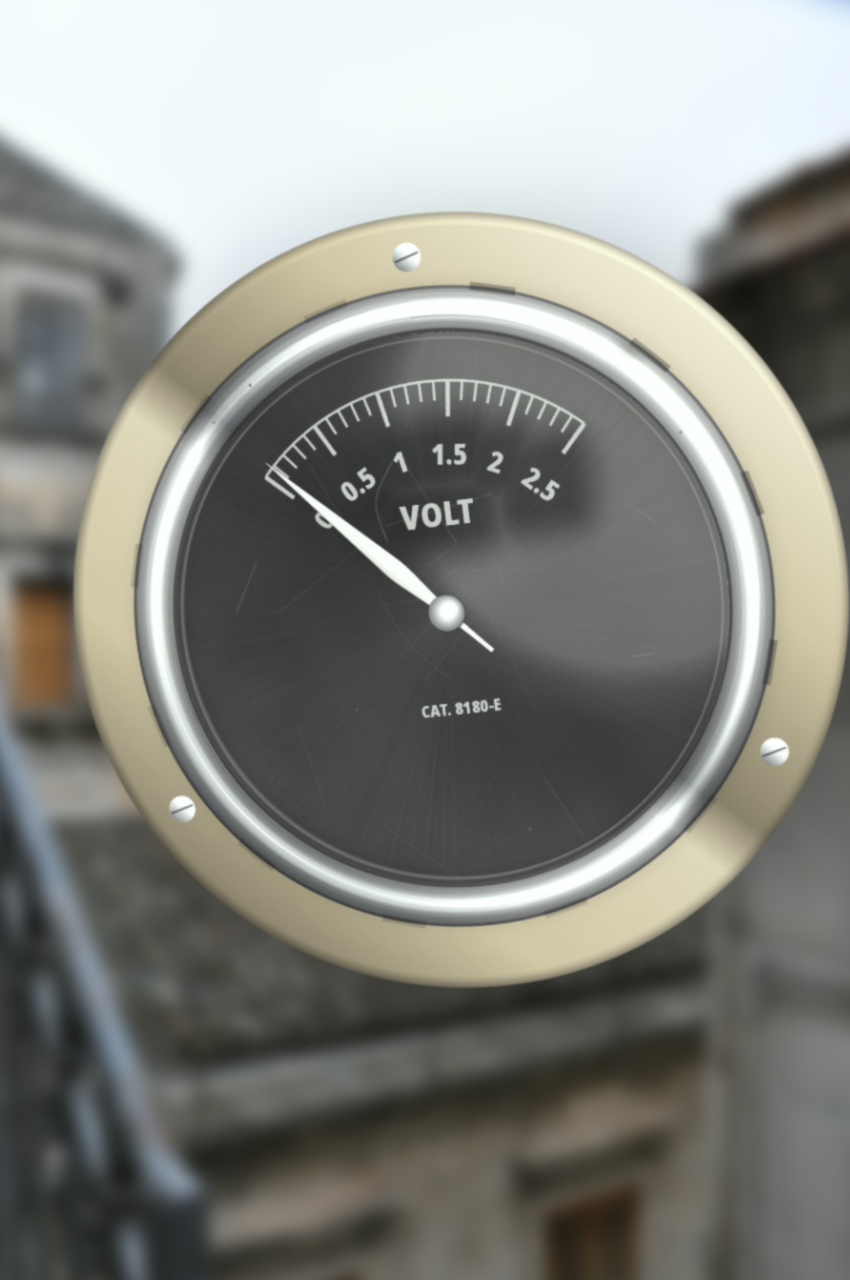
0.1 V
